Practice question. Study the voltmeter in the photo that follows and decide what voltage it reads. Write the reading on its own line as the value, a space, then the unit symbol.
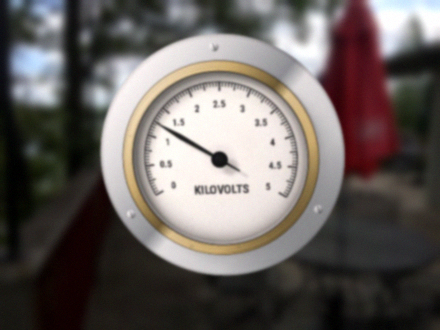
1.25 kV
